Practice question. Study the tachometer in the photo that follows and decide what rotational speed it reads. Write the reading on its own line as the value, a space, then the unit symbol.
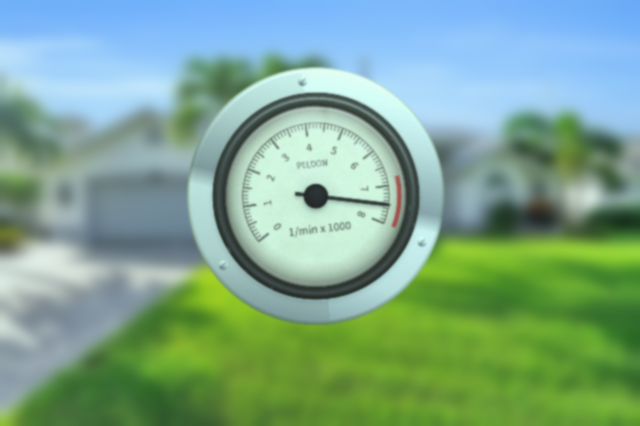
7500 rpm
